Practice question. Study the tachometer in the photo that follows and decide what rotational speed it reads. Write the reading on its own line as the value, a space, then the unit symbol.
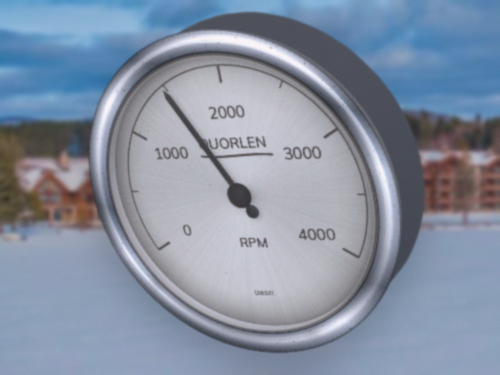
1500 rpm
